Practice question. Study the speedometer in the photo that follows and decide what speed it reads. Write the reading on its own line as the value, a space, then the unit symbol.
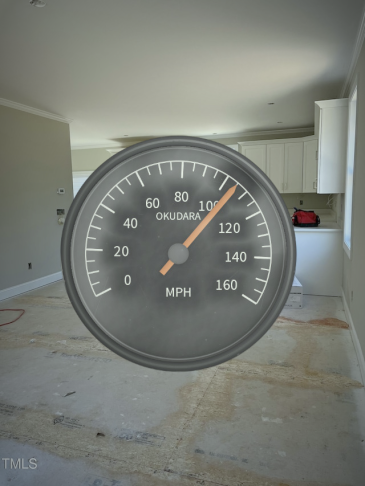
105 mph
